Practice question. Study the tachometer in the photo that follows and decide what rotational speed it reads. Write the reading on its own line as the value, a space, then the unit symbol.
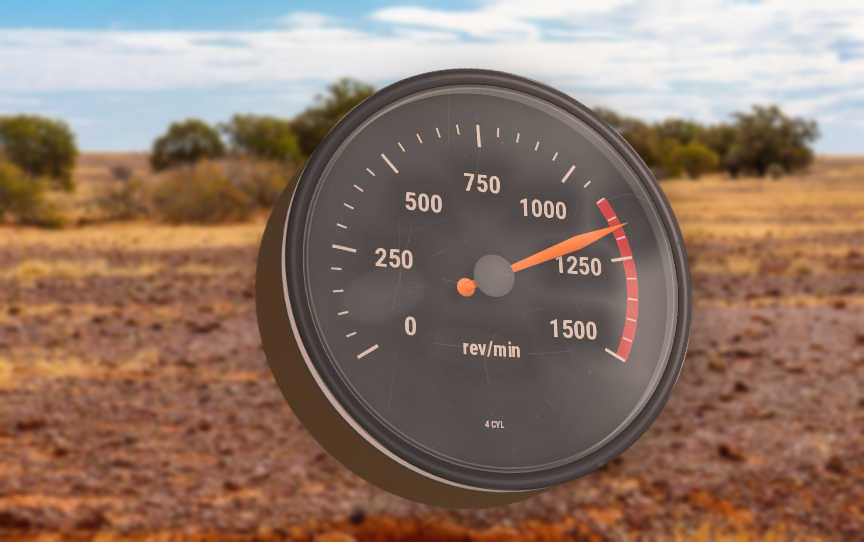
1175 rpm
